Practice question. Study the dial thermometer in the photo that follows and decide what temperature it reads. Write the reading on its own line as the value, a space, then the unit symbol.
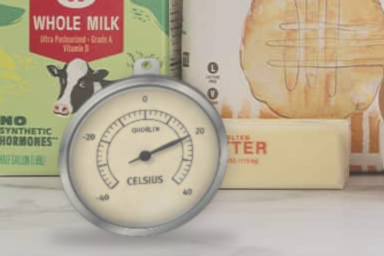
20 °C
